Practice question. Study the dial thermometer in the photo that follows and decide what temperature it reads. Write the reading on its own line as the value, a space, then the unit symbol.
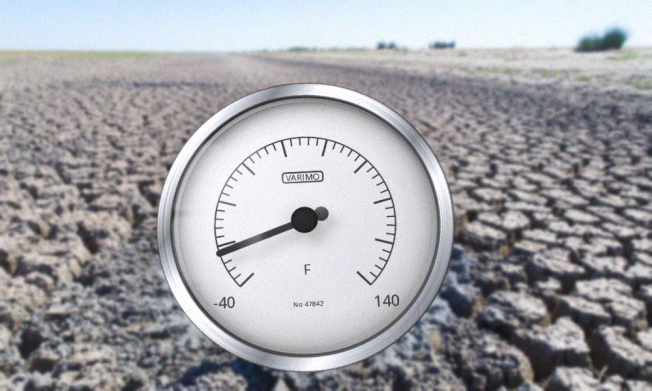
-24 °F
